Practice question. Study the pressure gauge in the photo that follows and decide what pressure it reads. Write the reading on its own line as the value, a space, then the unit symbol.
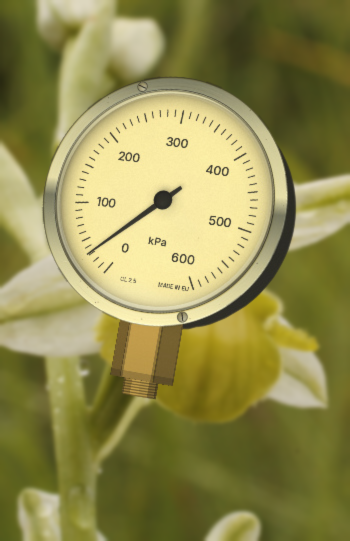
30 kPa
